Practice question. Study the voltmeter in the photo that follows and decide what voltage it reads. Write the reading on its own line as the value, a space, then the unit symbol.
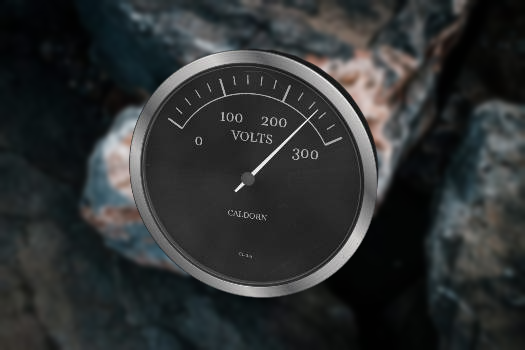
250 V
